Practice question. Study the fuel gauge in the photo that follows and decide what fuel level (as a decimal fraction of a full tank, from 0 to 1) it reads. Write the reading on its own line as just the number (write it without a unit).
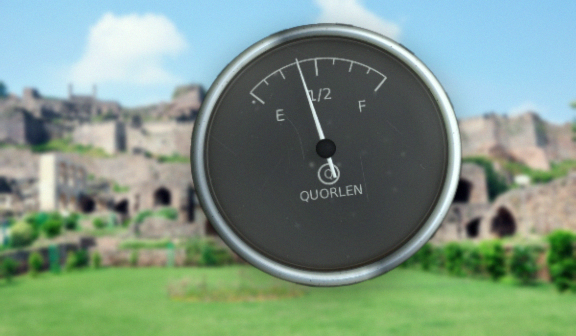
0.375
